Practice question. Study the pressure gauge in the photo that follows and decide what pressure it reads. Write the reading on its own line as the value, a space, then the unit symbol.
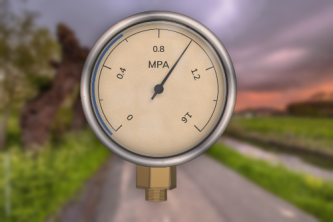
1 MPa
